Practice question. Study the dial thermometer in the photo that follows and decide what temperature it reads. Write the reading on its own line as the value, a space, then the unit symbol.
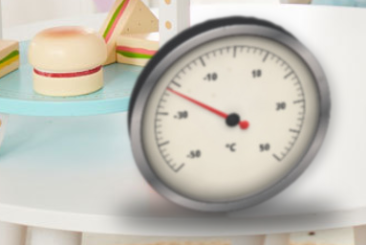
-22 °C
